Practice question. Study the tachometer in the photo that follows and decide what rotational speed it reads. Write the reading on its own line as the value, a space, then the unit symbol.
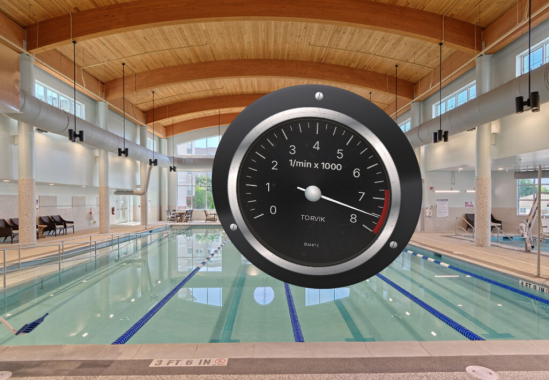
7500 rpm
